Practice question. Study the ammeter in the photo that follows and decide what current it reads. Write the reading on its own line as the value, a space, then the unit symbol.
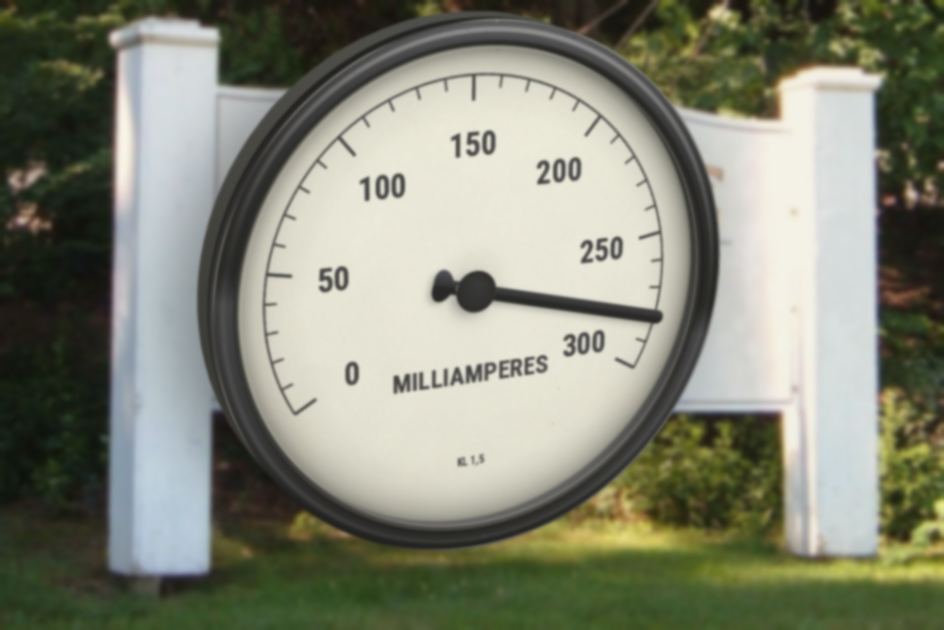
280 mA
